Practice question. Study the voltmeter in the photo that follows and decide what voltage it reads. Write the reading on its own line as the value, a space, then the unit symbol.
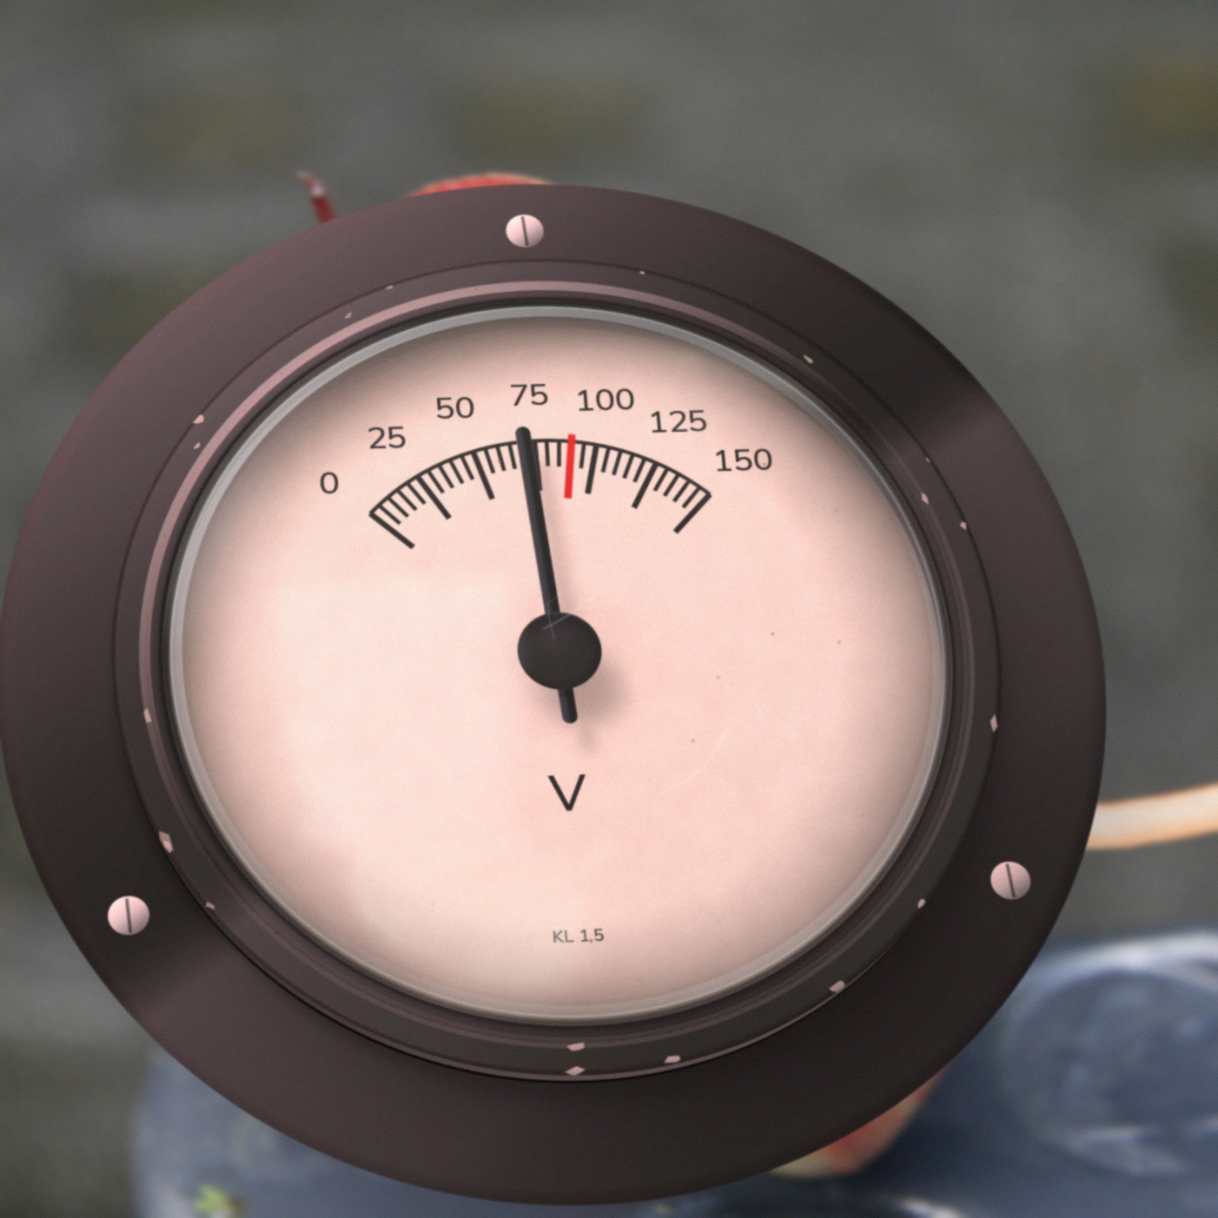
70 V
